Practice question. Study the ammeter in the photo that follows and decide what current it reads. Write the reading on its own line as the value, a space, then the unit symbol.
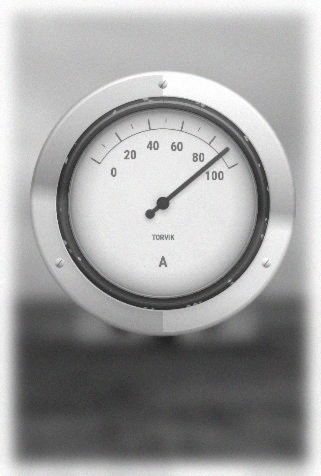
90 A
